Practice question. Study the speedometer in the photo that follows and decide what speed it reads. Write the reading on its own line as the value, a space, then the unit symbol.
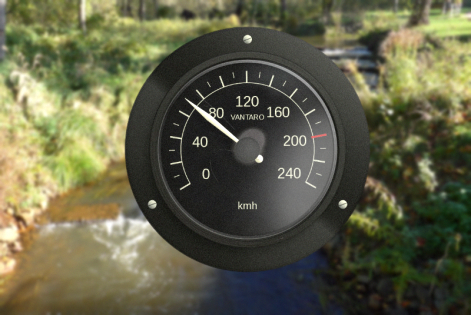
70 km/h
